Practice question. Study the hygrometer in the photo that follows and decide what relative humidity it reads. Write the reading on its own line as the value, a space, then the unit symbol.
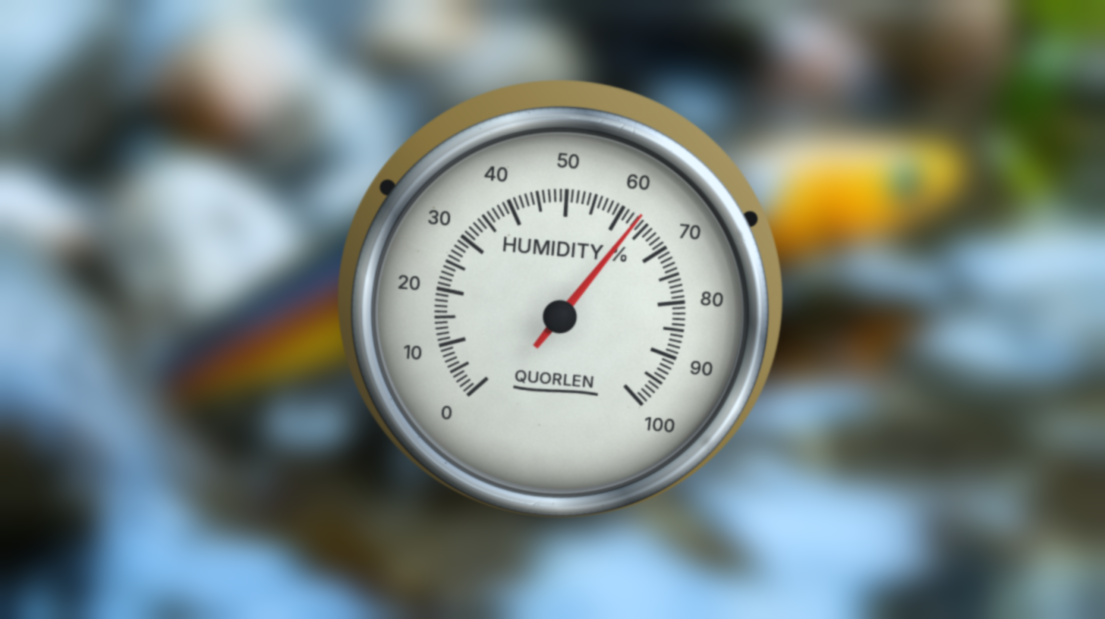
63 %
